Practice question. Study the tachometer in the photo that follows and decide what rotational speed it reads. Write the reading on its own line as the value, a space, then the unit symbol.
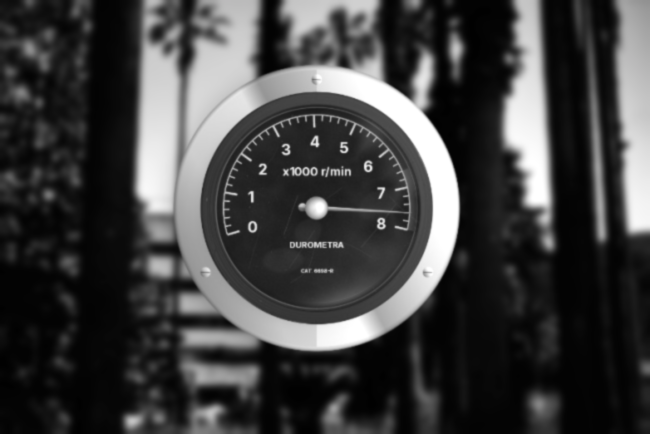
7600 rpm
